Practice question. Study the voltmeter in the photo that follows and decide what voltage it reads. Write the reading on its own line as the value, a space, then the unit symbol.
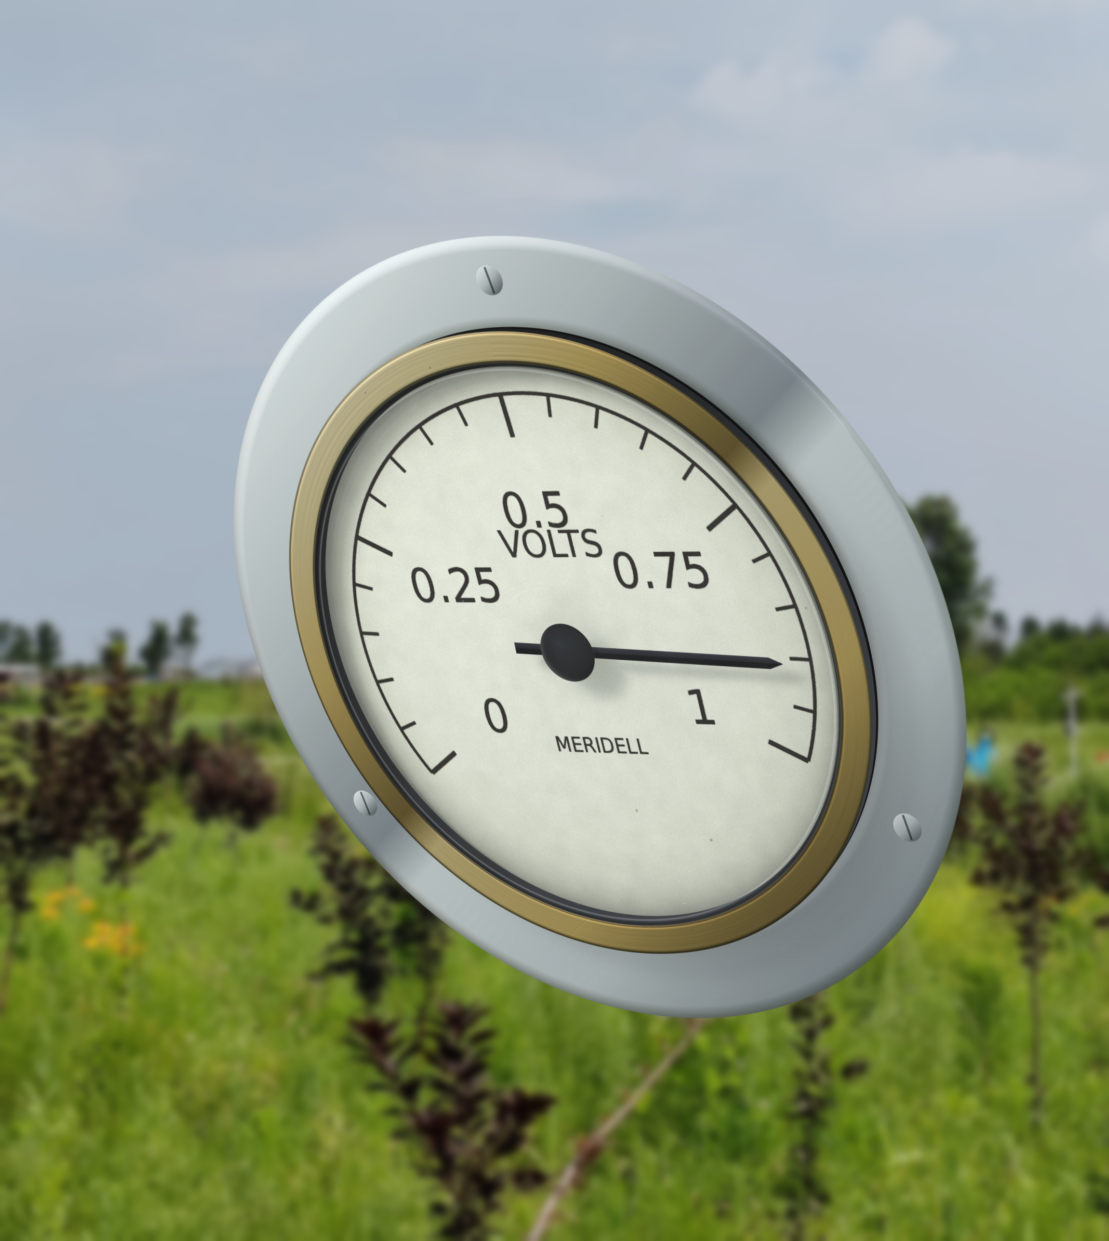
0.9 V
